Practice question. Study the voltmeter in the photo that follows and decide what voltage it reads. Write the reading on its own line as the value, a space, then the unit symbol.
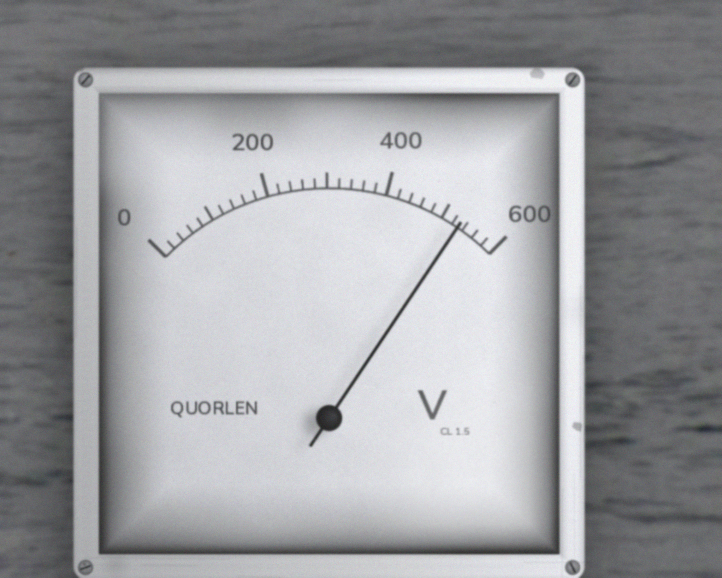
530 V
